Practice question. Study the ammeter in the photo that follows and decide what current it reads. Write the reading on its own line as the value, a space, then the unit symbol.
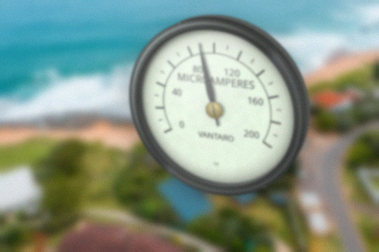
90 µA
